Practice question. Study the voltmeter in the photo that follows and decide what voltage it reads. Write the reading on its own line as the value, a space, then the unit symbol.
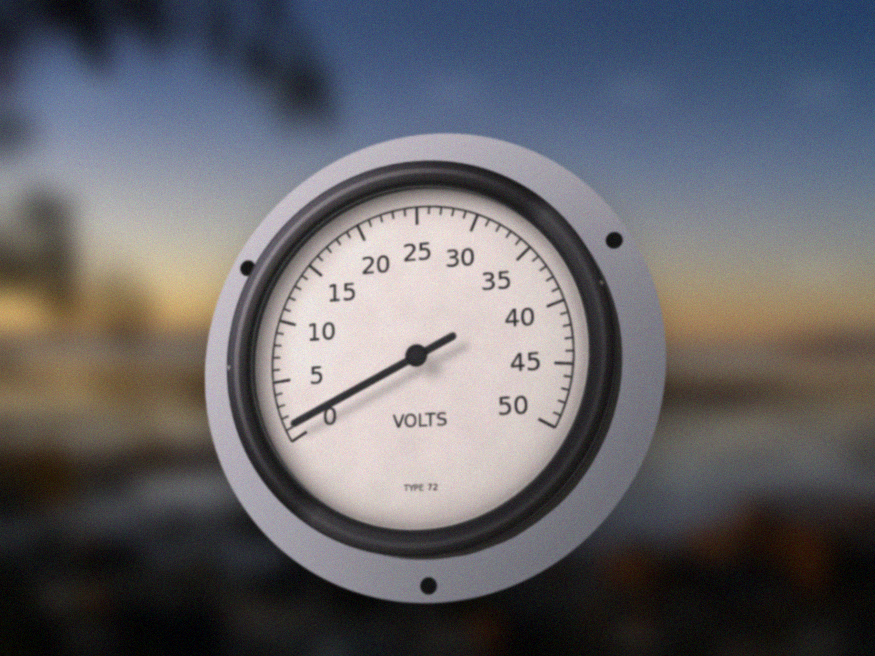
1 V
